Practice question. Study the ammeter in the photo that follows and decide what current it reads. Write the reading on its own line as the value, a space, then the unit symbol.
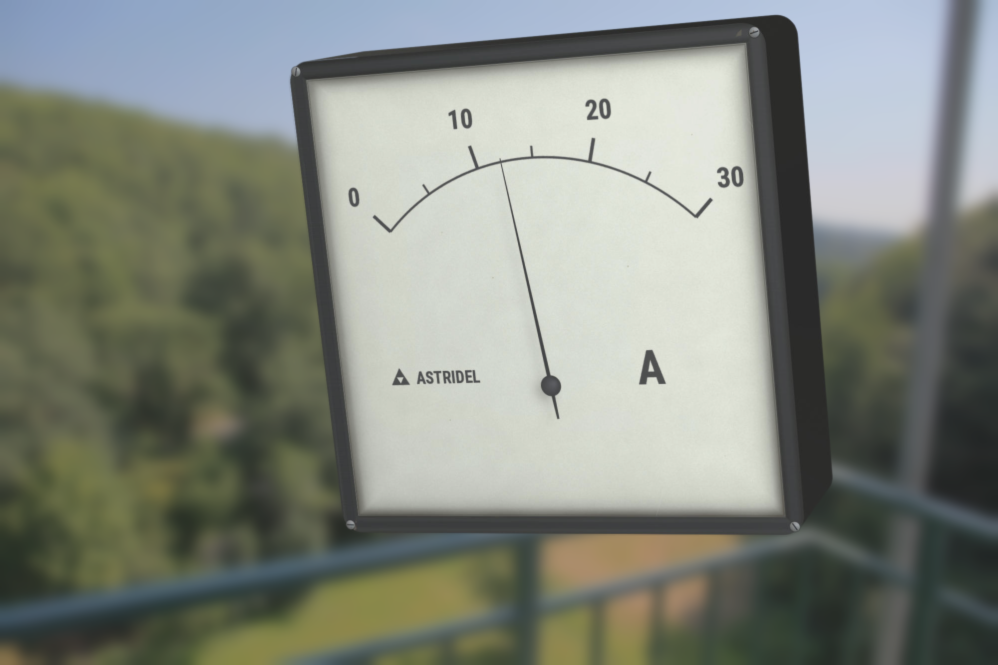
12.5 A
